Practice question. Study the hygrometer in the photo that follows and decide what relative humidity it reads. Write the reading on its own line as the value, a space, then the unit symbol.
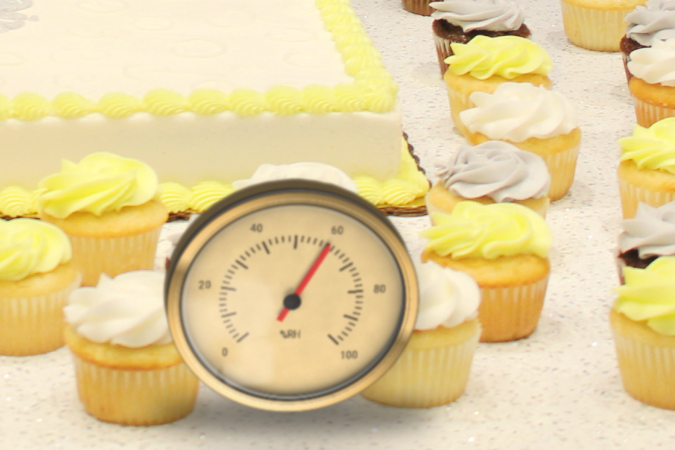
60 %
